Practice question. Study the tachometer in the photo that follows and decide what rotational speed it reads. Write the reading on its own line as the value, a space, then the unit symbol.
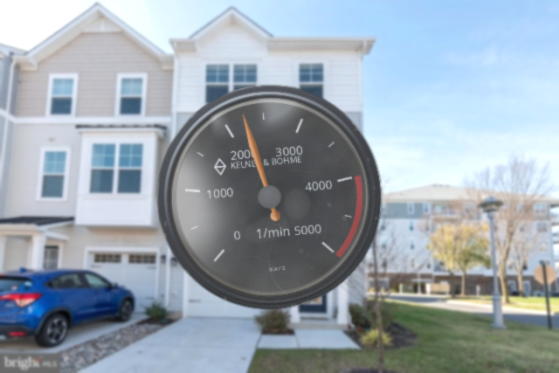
2250 rpm
